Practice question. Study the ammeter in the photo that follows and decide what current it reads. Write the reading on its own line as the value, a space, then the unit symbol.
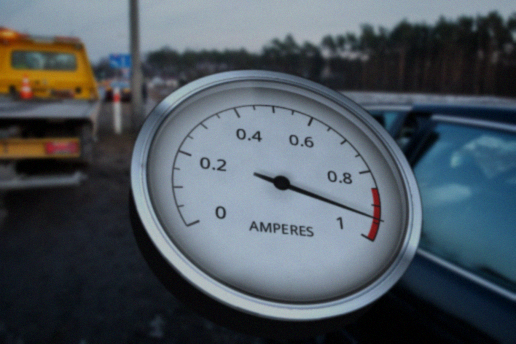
0.95 A
